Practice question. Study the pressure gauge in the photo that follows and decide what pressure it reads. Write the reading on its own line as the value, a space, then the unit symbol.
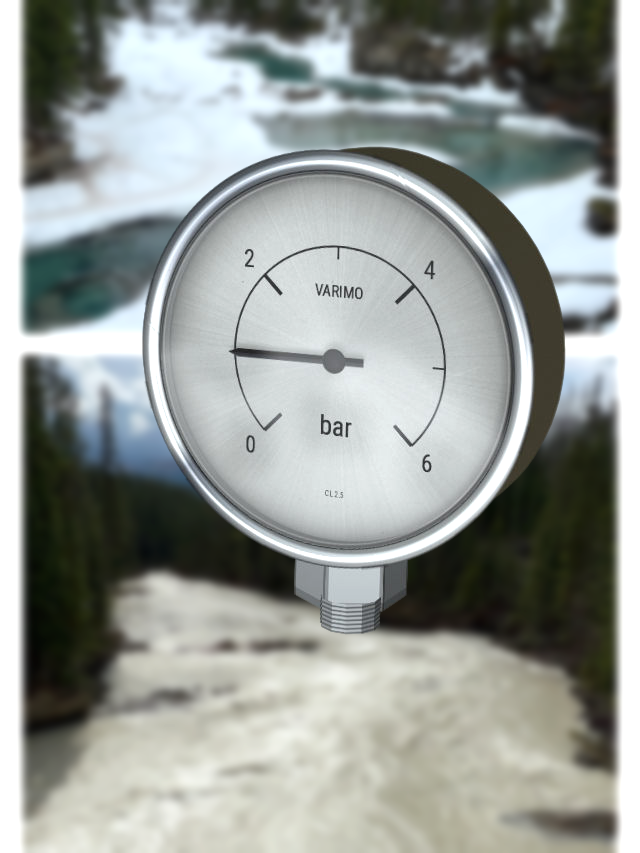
1 bar
